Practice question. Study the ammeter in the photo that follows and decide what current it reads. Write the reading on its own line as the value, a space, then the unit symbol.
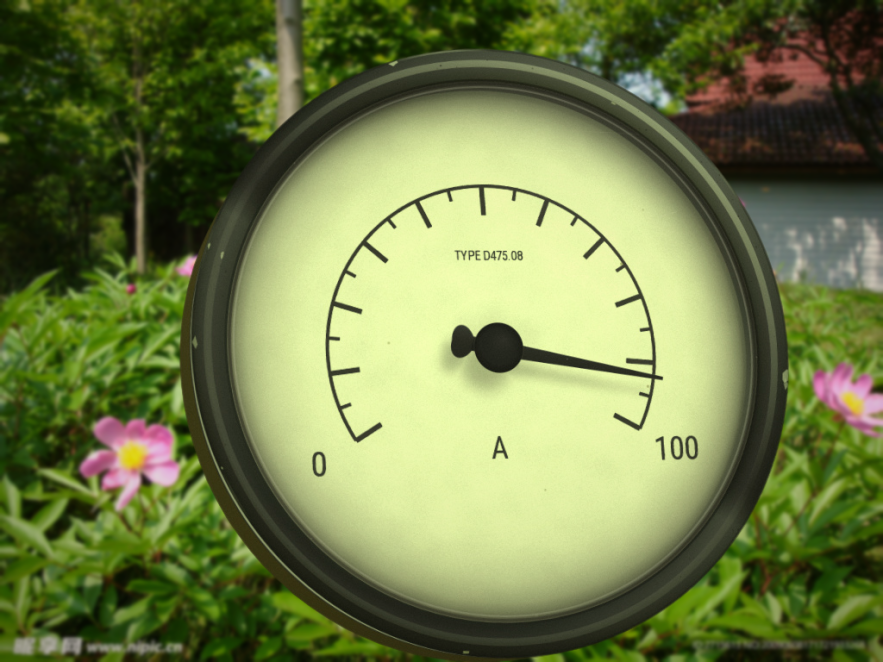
92.5 A
